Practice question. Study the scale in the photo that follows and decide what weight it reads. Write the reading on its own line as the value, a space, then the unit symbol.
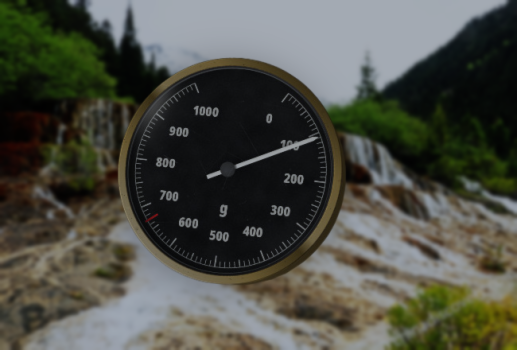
110 g
